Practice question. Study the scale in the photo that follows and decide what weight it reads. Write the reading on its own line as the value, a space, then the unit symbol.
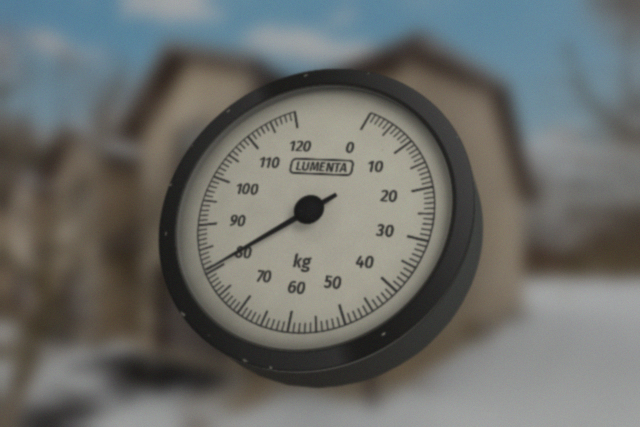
80 kg
